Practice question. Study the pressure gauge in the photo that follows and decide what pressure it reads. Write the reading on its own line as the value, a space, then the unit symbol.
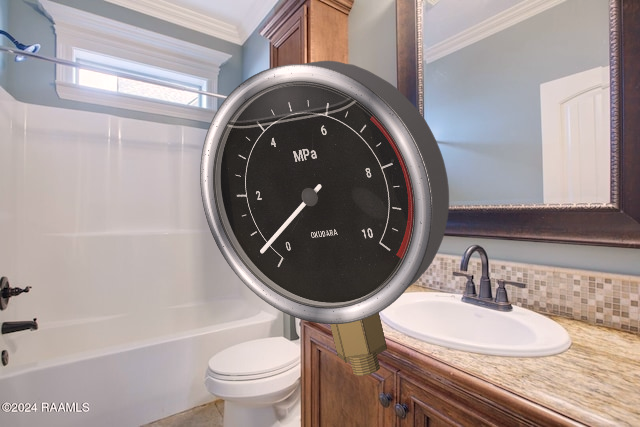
0.5 MPa
